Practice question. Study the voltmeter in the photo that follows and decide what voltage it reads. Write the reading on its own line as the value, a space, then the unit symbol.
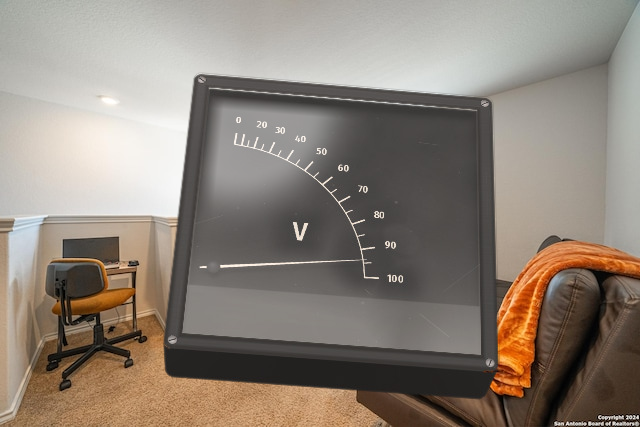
95 V
